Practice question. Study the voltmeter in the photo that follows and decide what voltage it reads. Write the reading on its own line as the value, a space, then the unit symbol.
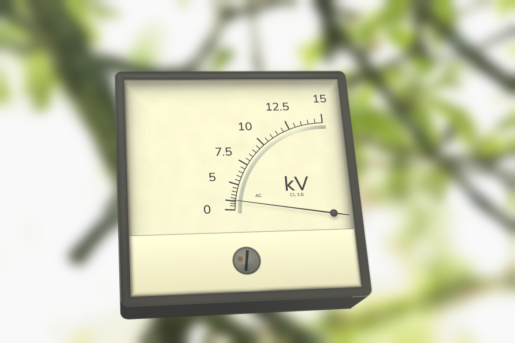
2.5 kV
